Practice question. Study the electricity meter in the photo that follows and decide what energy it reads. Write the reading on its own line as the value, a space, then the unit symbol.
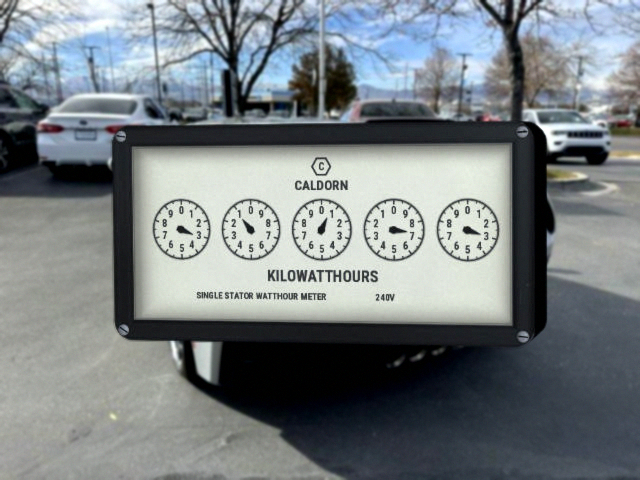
31073 kWh
